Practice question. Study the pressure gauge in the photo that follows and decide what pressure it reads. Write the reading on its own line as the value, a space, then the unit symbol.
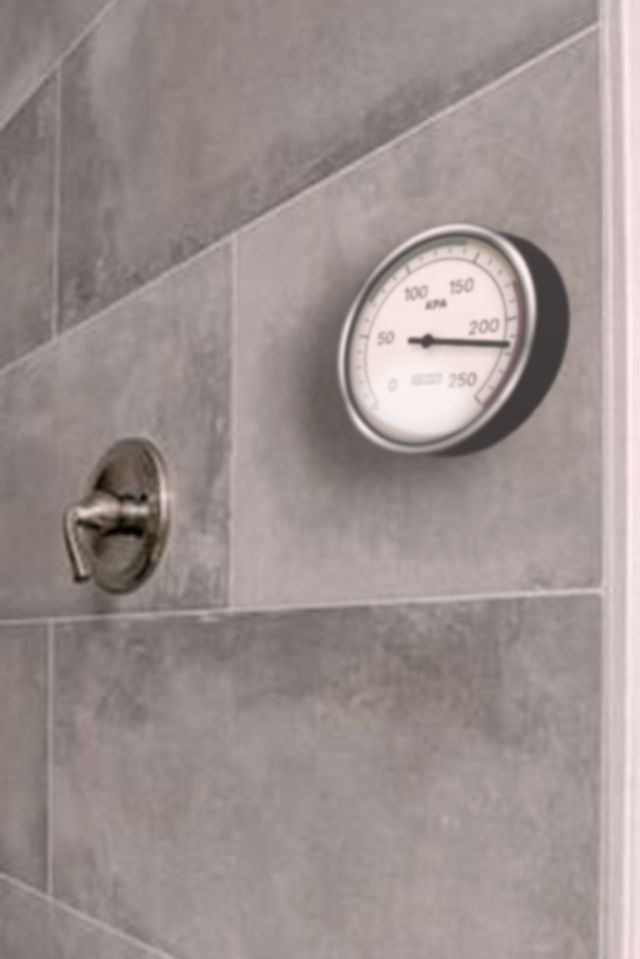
215 kPa
